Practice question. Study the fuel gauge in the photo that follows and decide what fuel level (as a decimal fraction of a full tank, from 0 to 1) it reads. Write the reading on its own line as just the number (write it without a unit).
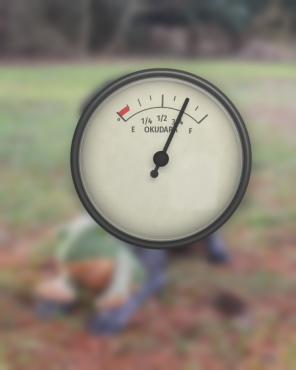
0.75
